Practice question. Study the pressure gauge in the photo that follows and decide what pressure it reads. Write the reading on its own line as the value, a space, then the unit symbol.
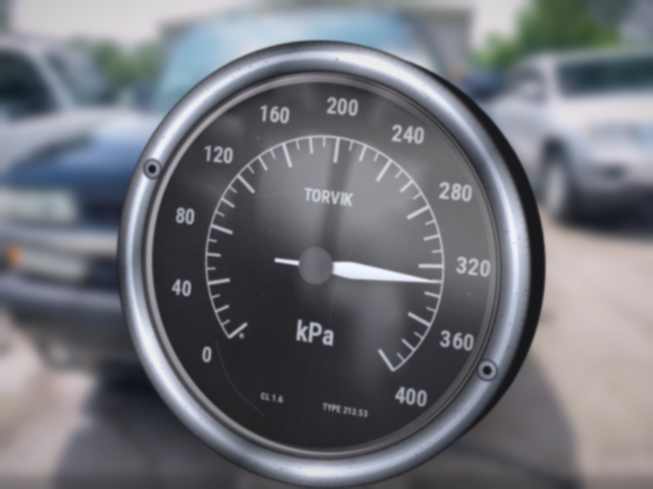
330 kPa
